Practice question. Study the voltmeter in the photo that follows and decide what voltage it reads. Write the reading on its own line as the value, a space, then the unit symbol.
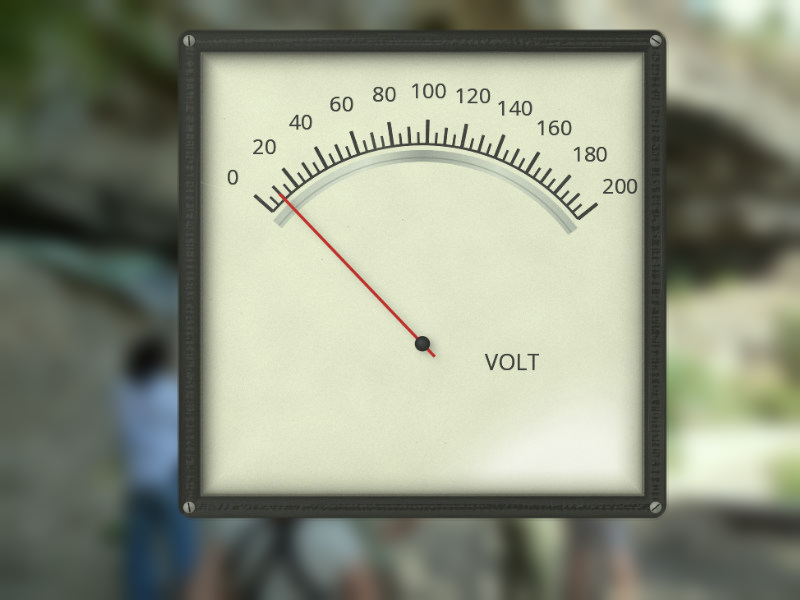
10 V
